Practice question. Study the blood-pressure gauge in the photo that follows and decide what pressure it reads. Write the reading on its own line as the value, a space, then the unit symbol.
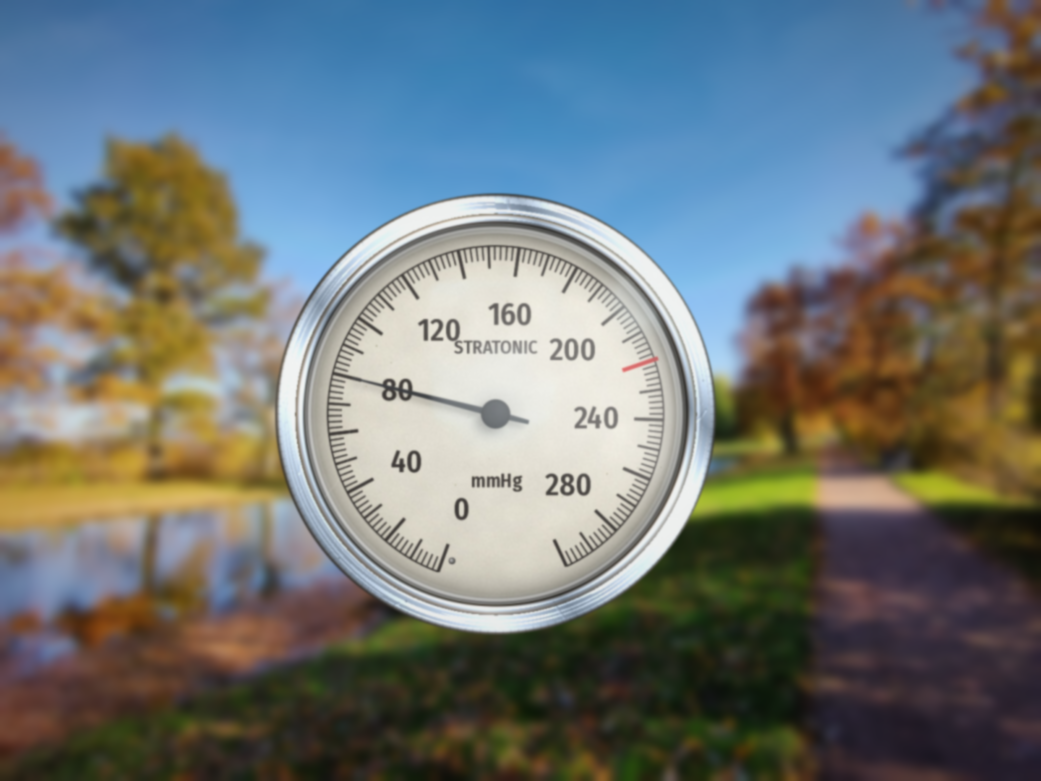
80 mmHg
